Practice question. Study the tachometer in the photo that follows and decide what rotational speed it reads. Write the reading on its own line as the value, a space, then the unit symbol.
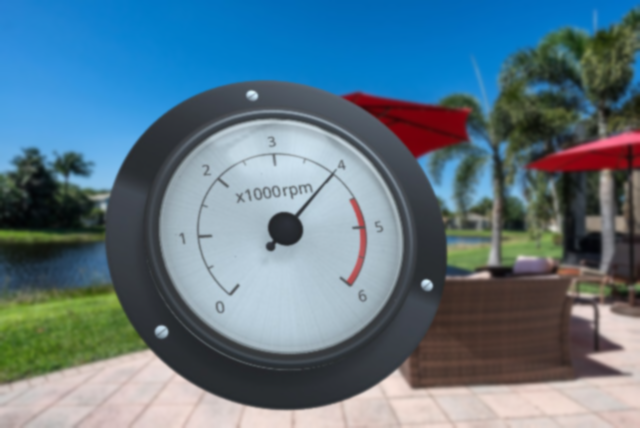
4000 rpm
